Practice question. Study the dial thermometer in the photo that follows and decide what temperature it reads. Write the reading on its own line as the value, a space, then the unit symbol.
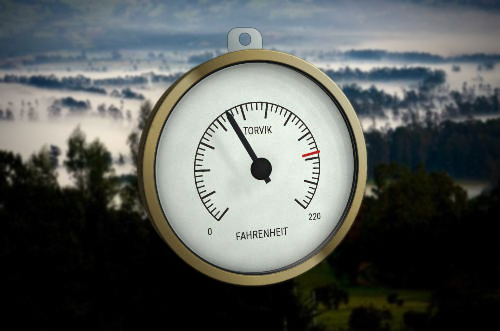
88 °F
